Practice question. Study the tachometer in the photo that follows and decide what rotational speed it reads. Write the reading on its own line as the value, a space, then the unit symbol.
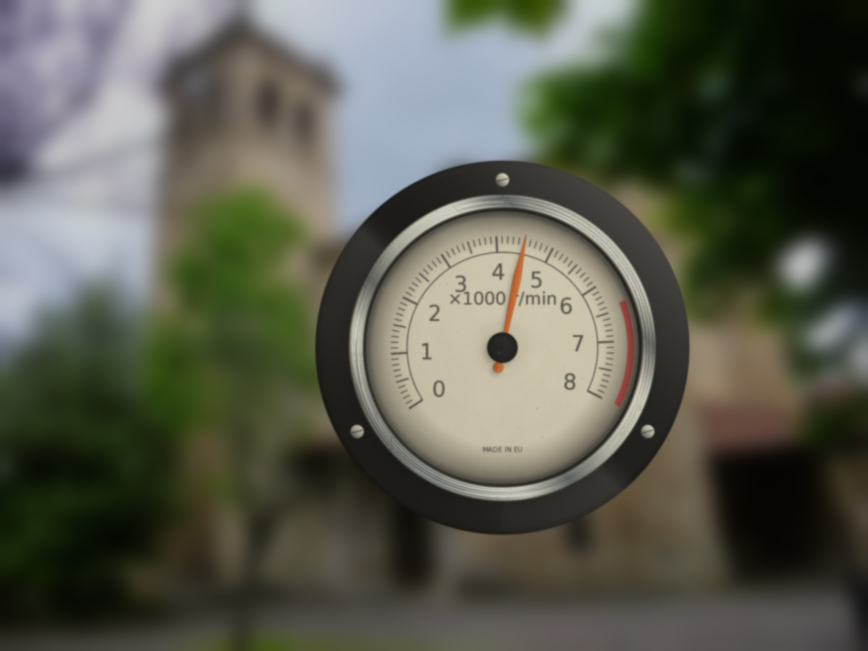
4500 rpm
